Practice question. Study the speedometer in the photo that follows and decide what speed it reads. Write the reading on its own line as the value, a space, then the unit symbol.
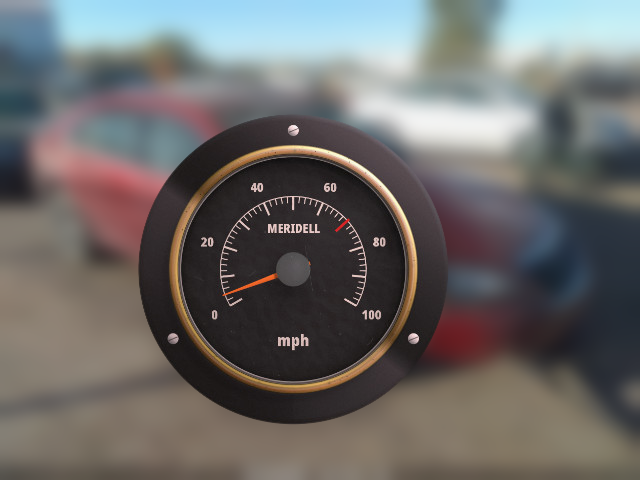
4 mph
